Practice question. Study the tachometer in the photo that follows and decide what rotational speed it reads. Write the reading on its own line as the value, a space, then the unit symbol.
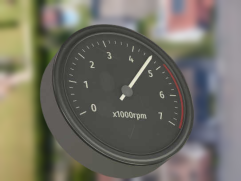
4600 rpm
